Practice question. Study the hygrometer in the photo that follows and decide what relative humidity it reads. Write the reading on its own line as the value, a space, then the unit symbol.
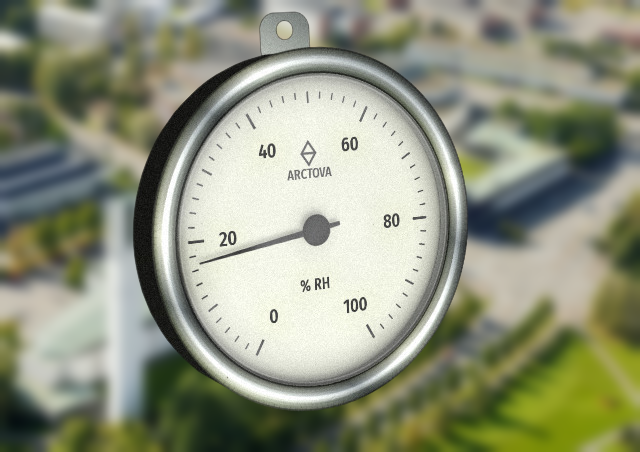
17 %
